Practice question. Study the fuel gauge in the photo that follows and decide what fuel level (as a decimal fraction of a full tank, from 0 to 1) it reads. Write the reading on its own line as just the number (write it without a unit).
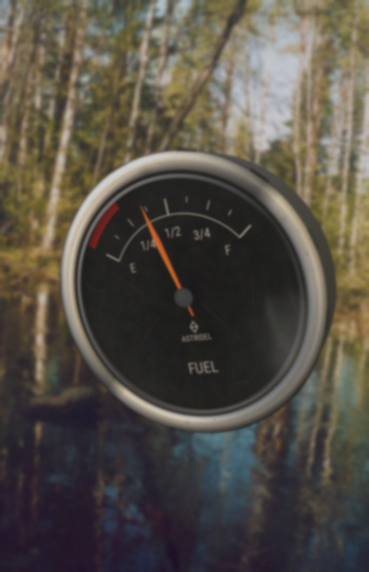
0.375
